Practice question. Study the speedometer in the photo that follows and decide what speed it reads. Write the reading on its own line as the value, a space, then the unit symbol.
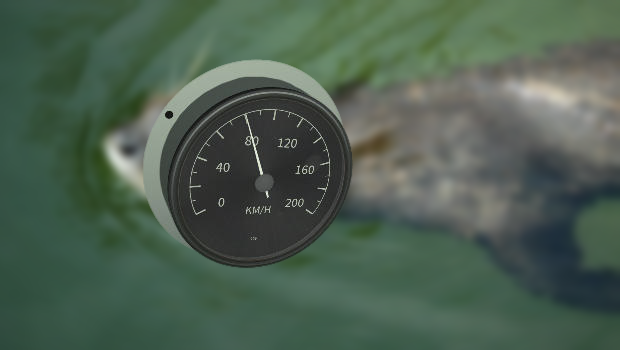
80 km/h
